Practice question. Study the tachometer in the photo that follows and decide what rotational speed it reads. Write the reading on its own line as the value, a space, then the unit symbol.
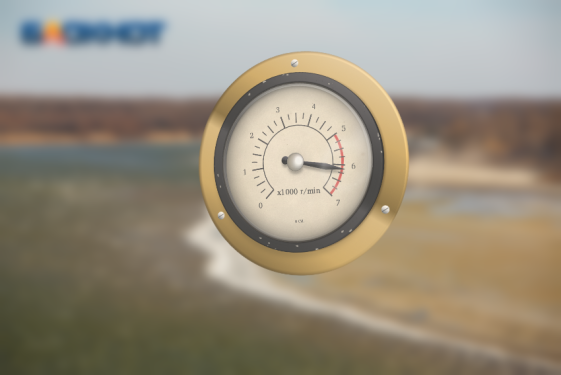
6125 rpm
